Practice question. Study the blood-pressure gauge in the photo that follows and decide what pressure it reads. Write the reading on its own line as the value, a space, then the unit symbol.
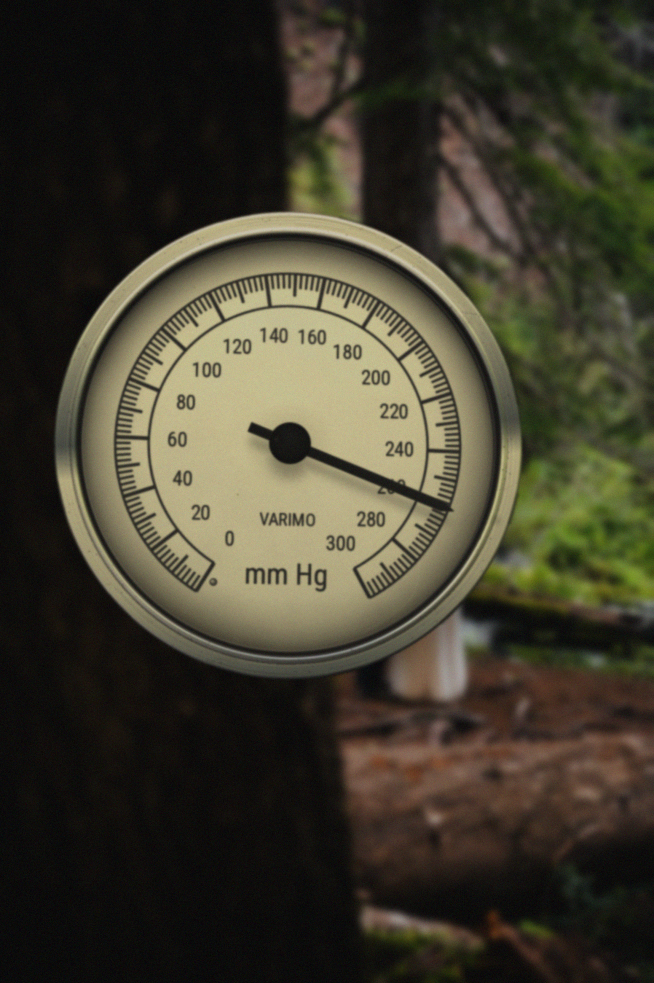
260 mmHg
